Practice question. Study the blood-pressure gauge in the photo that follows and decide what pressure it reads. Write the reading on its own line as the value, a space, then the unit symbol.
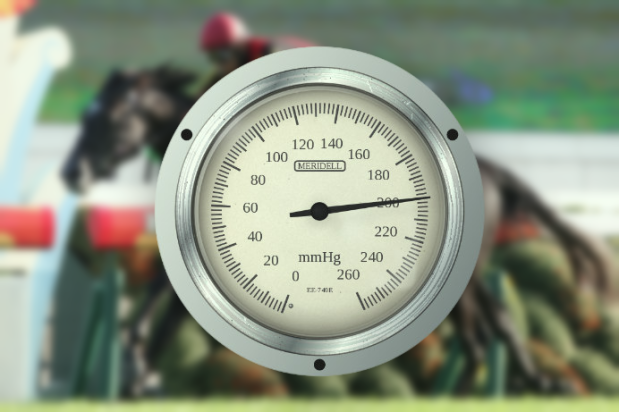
200 mmHg
